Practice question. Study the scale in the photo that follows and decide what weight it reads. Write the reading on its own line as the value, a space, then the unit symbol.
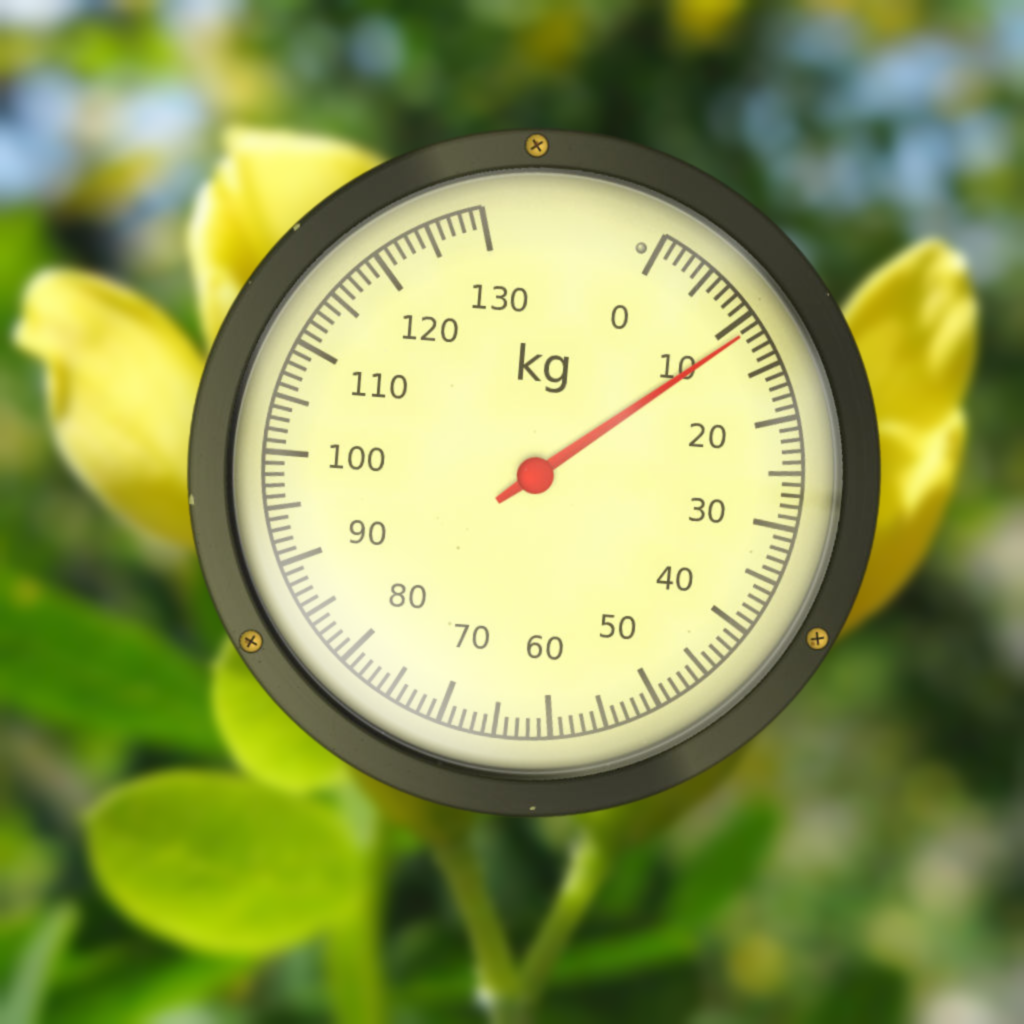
11 kg
